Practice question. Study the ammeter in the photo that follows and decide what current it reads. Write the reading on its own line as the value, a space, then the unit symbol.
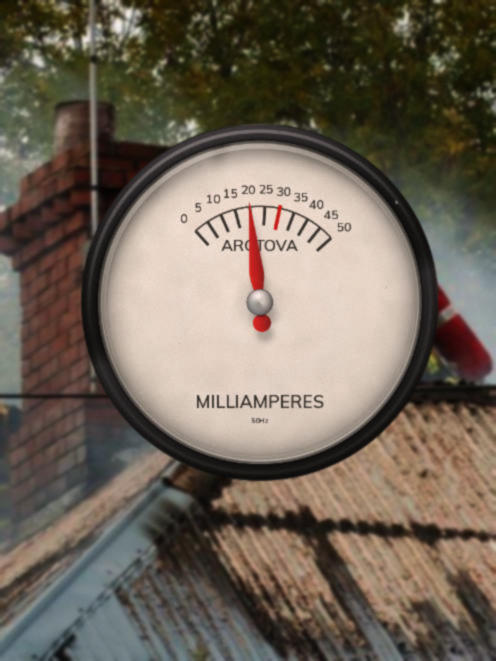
20 mA
